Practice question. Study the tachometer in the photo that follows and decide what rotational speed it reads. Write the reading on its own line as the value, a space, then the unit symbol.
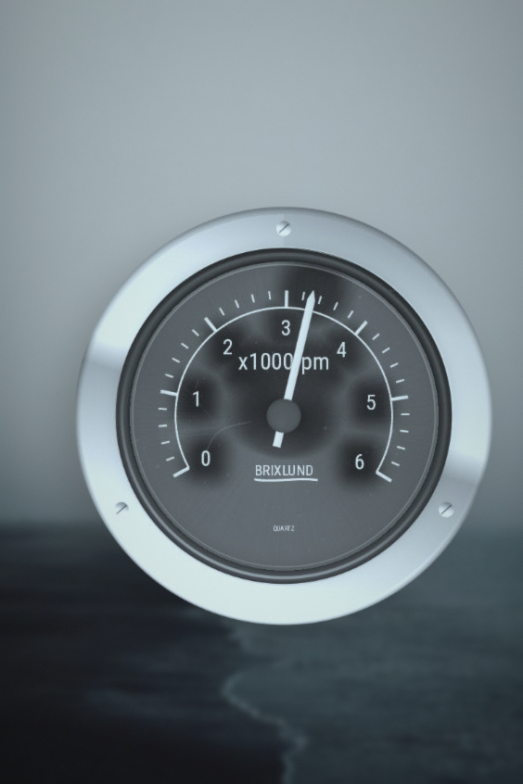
3300 rpm
